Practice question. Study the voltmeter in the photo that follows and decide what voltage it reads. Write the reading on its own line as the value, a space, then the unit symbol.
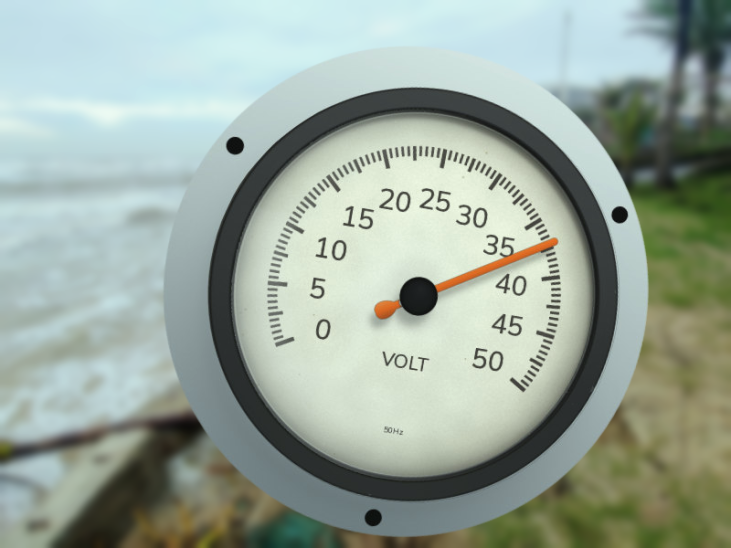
37 V
